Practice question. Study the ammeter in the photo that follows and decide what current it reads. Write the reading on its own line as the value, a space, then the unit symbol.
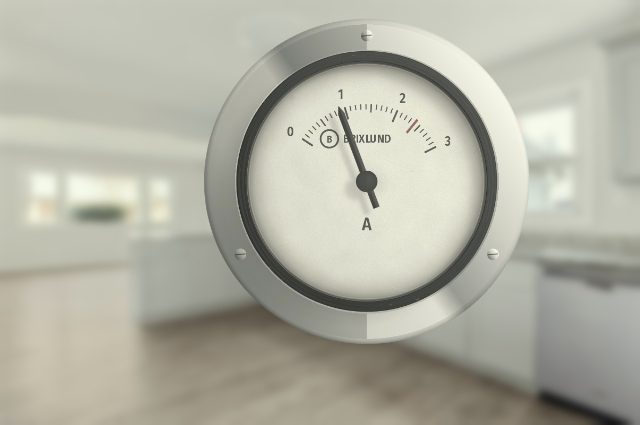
0.9 A
